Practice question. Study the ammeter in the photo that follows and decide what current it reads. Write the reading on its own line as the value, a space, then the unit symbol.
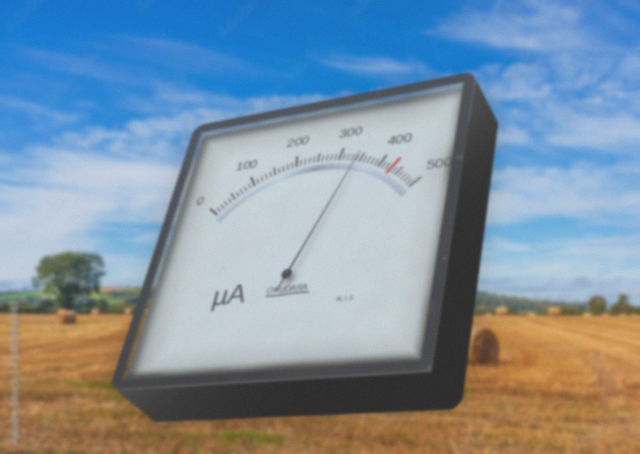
350 µA
